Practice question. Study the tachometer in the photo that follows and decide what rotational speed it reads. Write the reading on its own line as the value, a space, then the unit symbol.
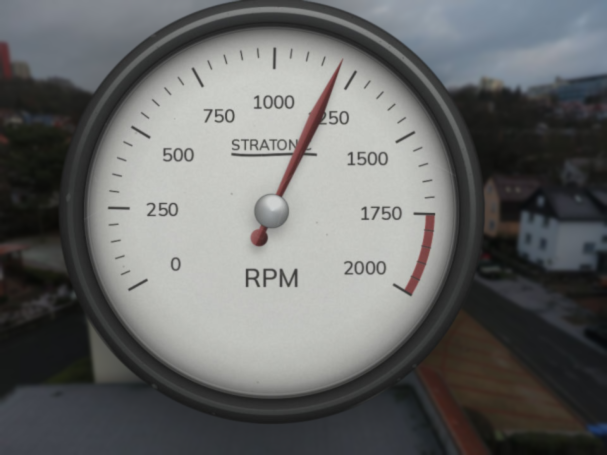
1200 rpm
